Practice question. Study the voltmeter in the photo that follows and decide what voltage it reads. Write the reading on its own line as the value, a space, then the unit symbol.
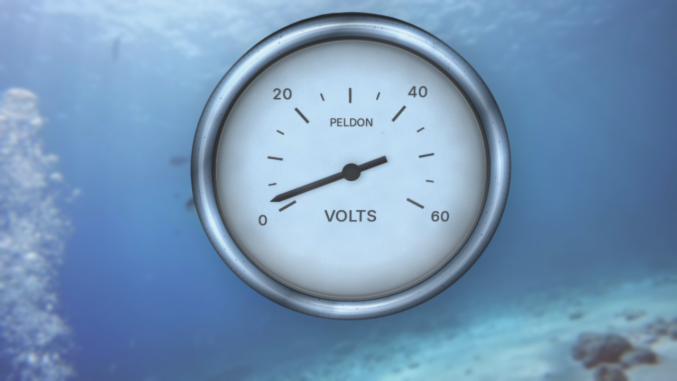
2.5 V
